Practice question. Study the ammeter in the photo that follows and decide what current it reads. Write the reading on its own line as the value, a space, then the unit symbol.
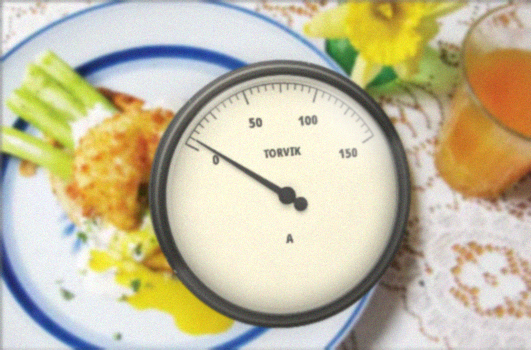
5 A
